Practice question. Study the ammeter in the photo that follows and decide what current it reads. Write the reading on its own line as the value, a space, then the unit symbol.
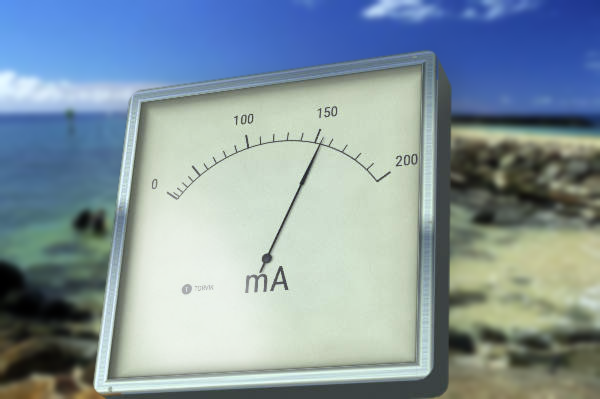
155 mA
